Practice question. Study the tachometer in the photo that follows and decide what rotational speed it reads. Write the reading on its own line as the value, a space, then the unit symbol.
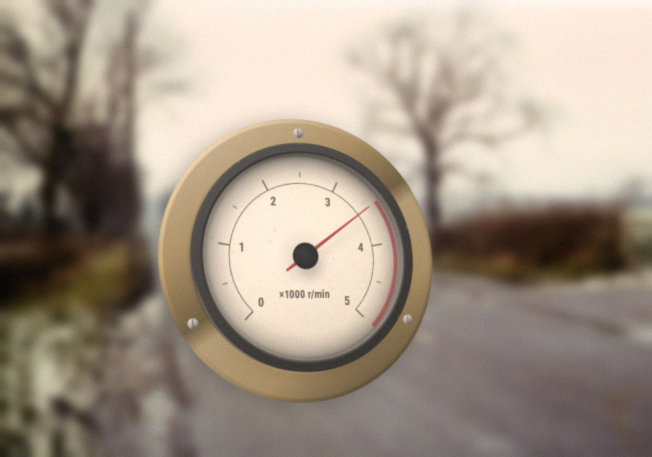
3500 rpm
